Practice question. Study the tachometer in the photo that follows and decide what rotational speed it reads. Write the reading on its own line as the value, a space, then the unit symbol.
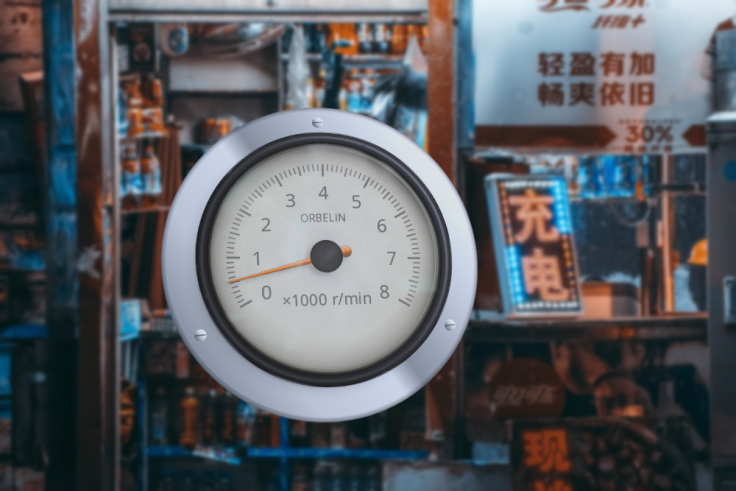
500 rpm
